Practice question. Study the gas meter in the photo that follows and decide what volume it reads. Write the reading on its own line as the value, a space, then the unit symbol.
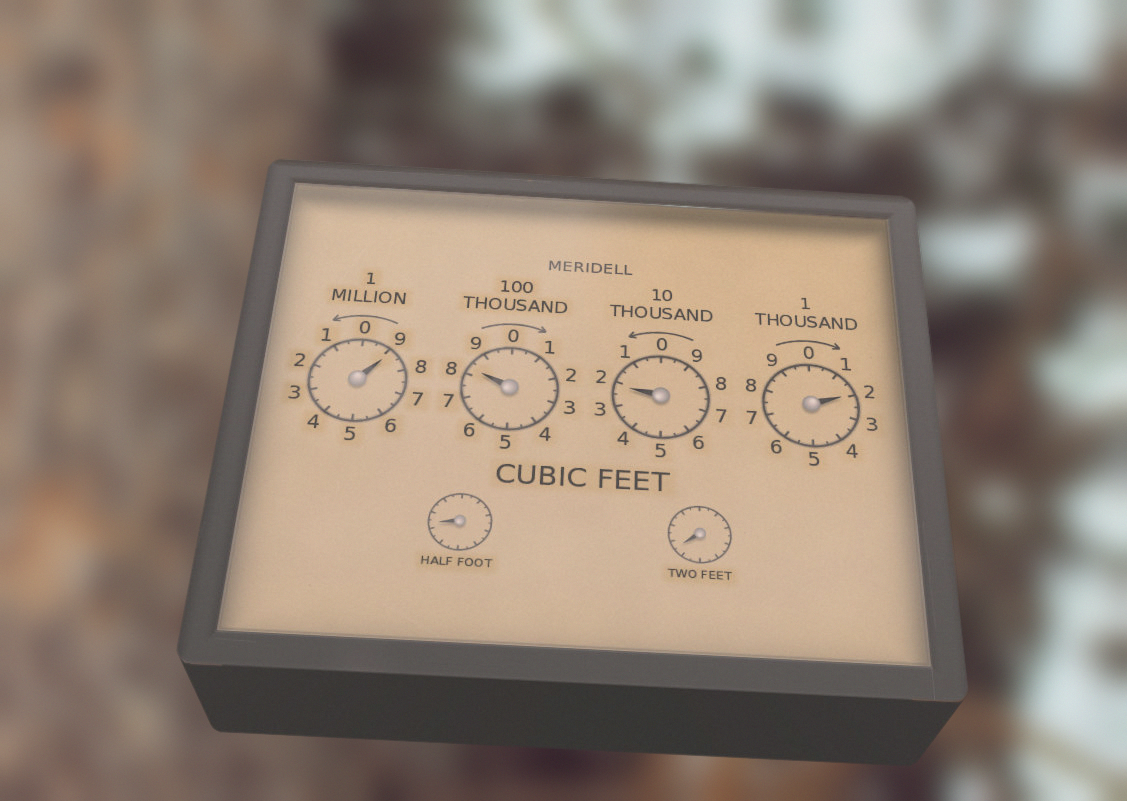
882200 ft³
